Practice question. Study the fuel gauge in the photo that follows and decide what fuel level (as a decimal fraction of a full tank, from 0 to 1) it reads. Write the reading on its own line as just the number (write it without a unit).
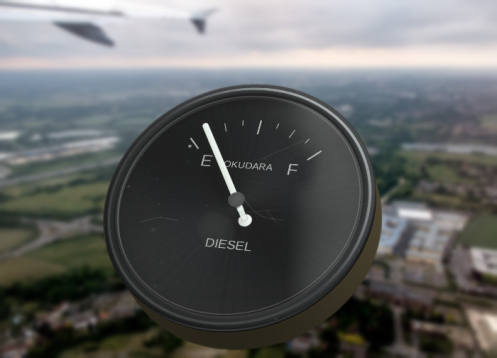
0.125
